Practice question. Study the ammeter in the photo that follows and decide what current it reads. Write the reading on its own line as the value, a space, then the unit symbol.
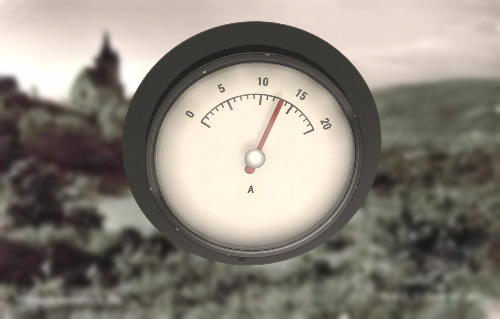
13 A
